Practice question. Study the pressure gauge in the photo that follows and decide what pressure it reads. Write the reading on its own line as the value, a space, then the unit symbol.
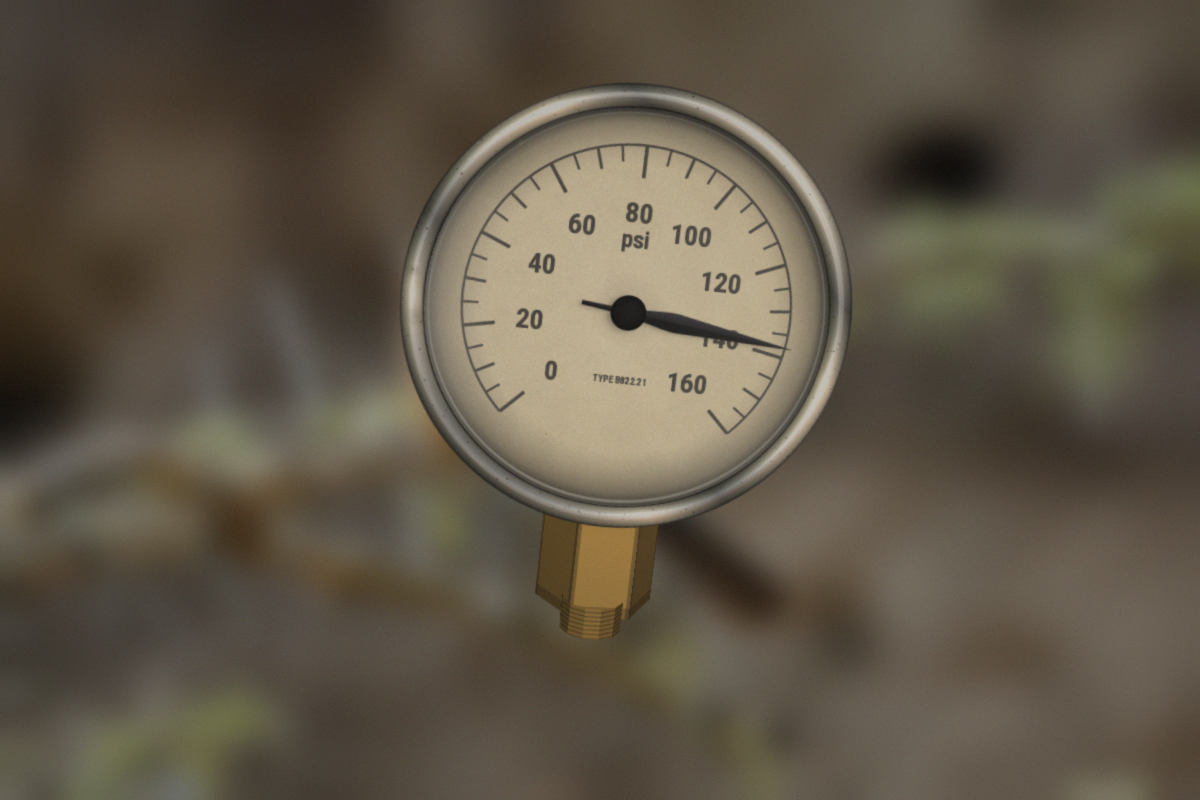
137.5 psi
